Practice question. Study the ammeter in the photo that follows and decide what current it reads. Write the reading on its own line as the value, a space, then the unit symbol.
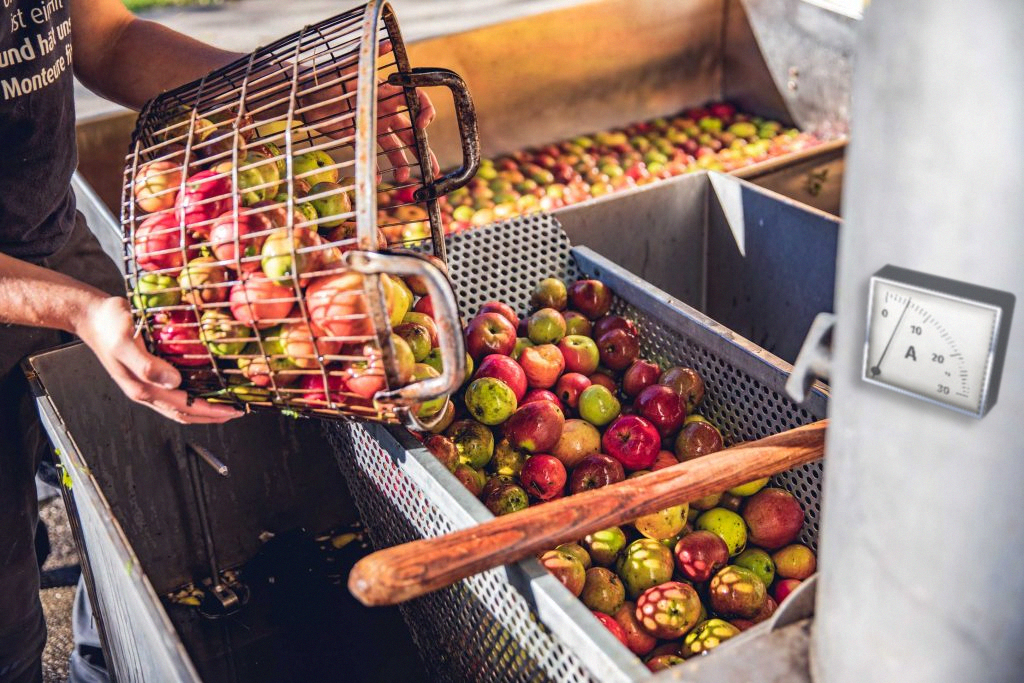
5 A
